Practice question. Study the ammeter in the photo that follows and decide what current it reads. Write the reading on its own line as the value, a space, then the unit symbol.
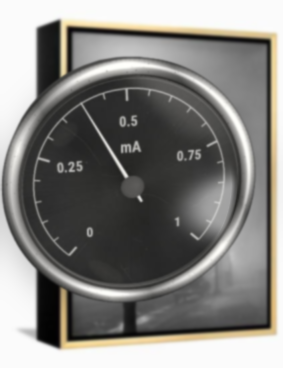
0.4 mA
